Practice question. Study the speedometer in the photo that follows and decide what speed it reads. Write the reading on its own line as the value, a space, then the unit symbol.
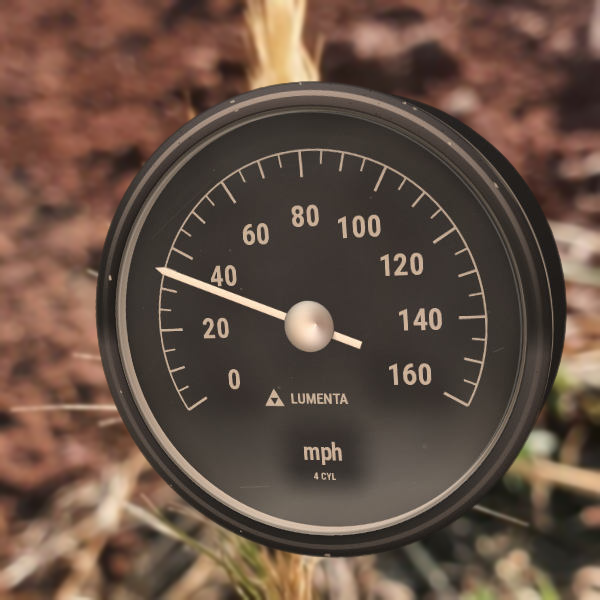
35 mph
